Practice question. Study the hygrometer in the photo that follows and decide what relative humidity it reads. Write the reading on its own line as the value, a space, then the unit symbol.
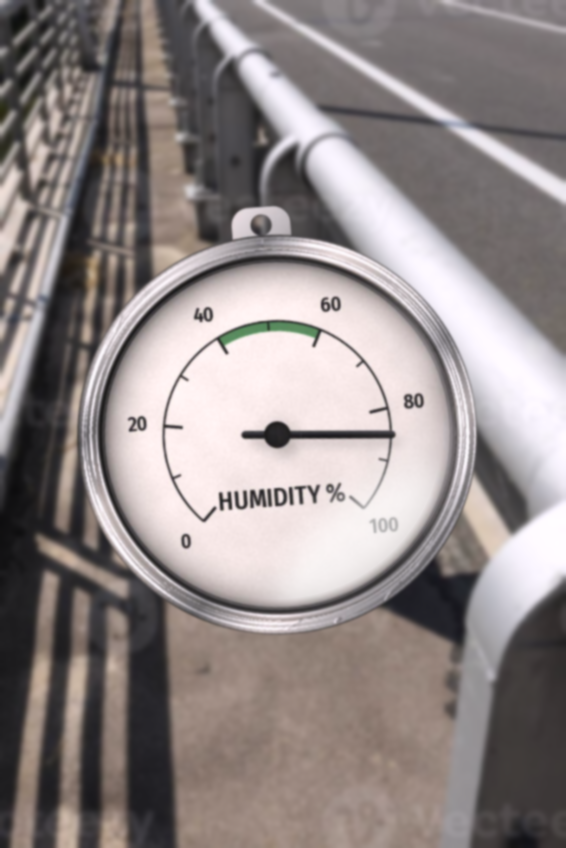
85 %
